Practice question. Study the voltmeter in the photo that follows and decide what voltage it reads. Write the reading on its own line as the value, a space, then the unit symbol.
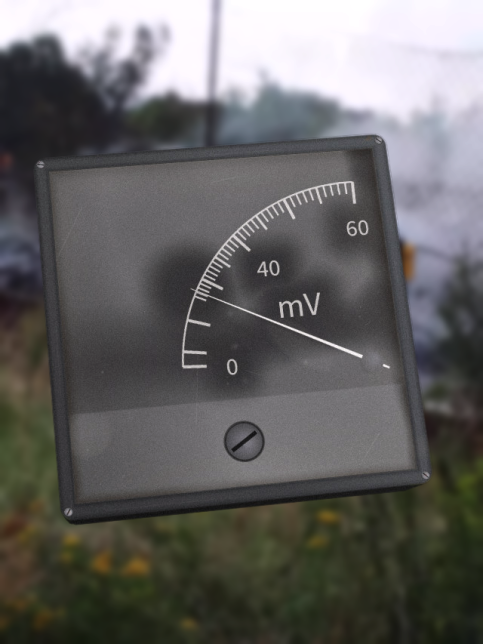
27 mV
